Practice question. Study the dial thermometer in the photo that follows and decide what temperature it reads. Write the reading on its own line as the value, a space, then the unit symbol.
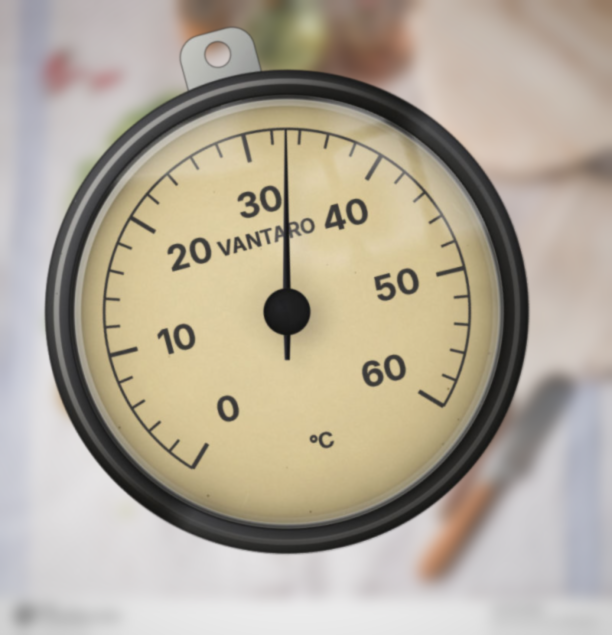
33 °C
